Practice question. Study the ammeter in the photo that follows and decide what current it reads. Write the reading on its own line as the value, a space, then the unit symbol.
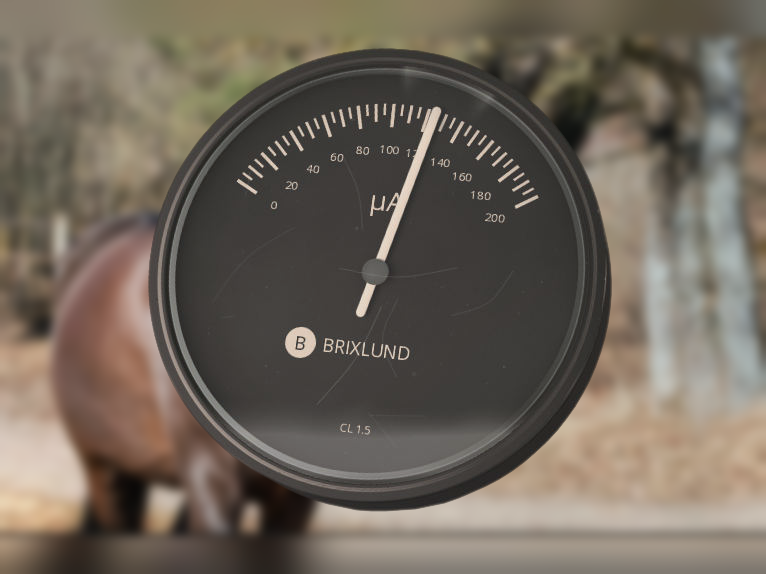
125 µA
